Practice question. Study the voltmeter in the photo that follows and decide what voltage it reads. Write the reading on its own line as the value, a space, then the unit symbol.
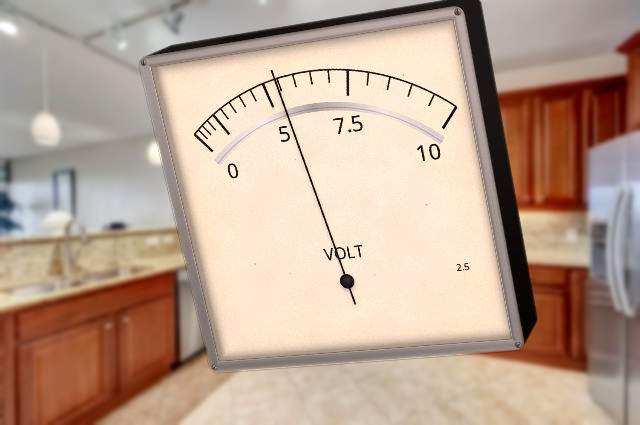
5.5 V
